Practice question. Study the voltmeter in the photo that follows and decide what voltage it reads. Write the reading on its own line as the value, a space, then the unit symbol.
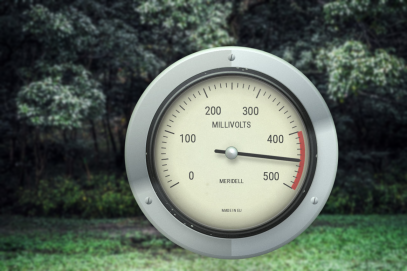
450 mV
